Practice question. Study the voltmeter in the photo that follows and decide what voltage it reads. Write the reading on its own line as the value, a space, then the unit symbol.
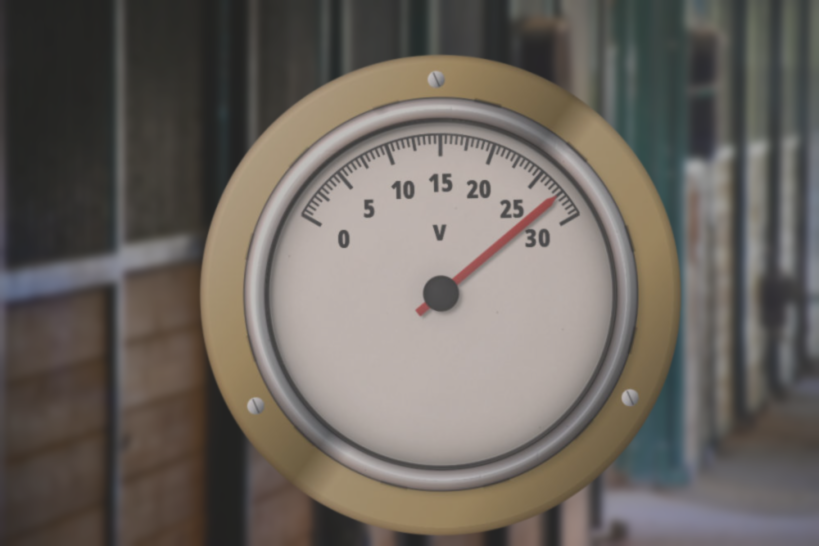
27.5 V
